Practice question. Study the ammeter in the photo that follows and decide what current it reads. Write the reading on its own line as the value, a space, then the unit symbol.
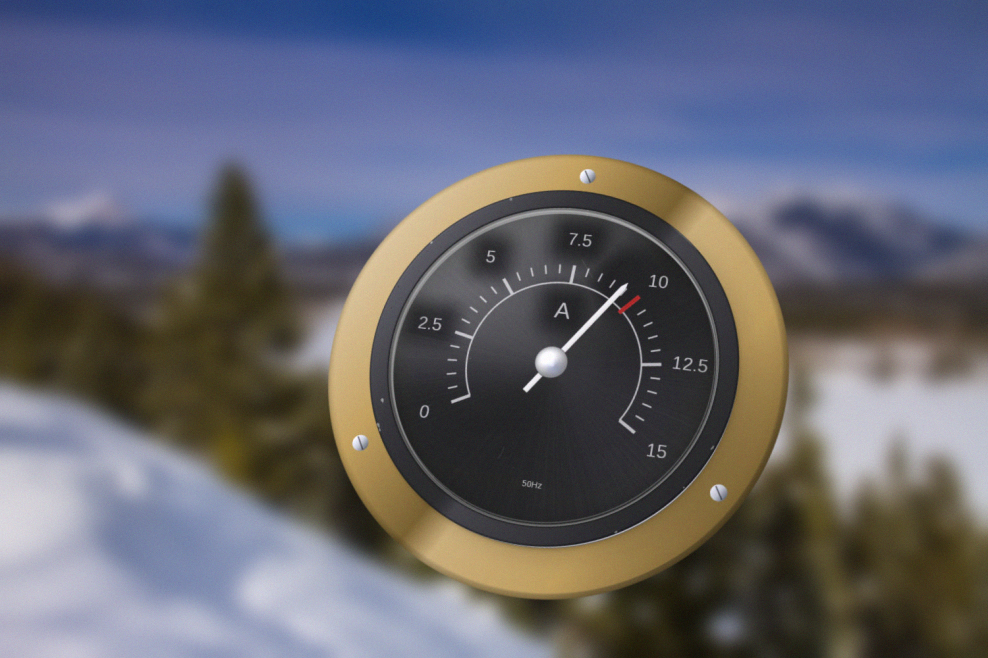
9.5 A
